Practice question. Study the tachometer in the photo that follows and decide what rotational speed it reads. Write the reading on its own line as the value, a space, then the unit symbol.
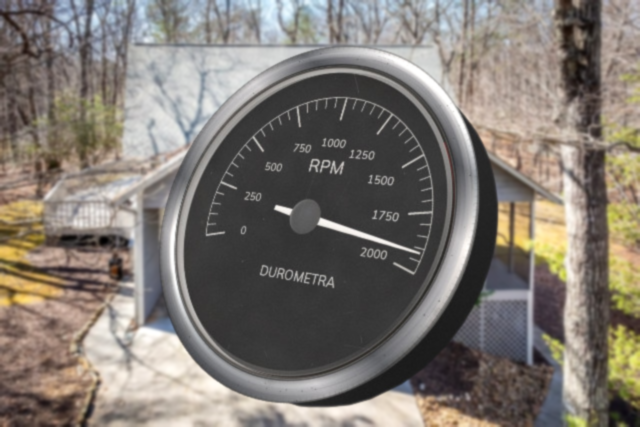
1925 rpm
